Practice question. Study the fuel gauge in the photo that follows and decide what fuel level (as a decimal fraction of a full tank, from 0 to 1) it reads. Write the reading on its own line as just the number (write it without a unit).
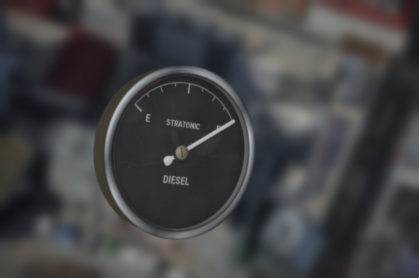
1
